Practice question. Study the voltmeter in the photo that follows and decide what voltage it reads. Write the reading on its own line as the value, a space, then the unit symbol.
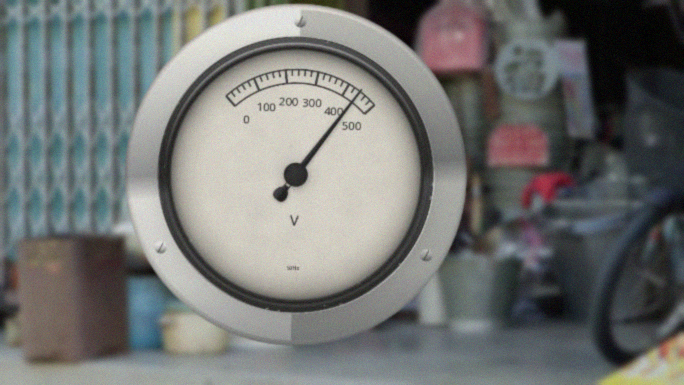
440 V
